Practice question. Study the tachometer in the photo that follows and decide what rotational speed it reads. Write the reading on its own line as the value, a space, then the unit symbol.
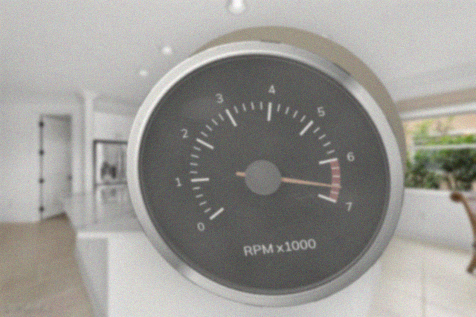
6600 rpm
